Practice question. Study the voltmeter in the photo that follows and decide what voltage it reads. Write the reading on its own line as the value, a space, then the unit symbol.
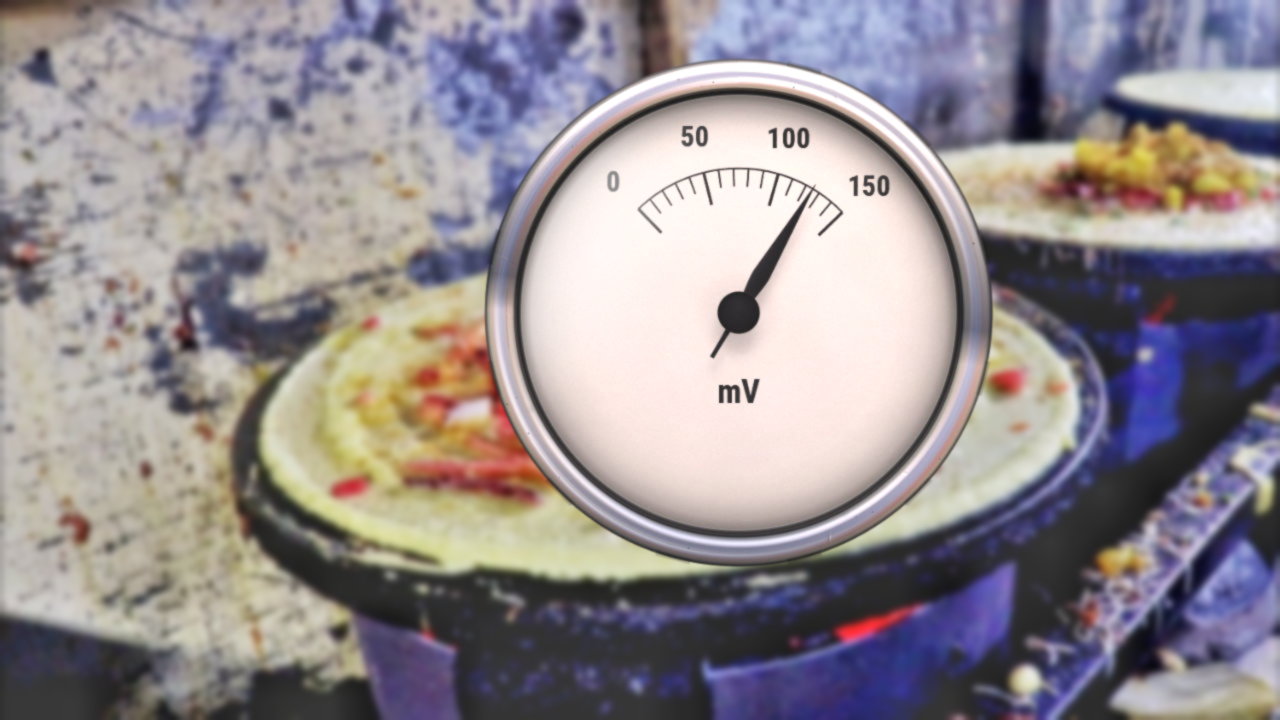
125 mV
